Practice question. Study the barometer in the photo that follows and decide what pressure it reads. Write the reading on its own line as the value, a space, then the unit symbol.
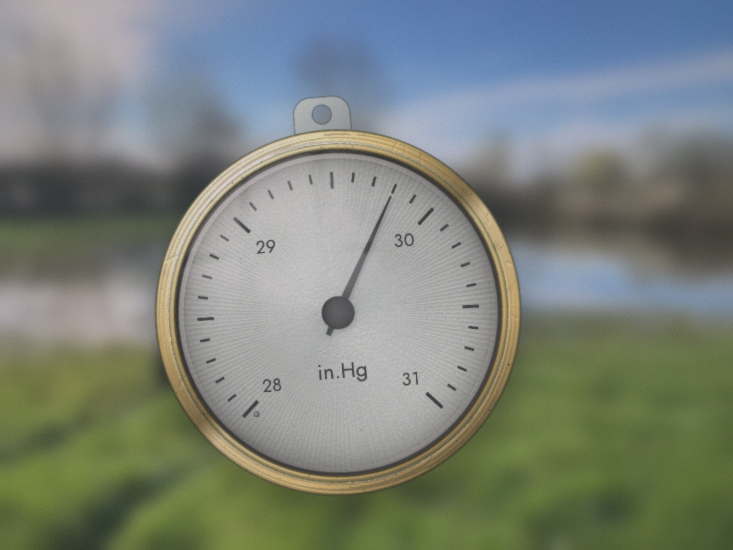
29.8 inHg
